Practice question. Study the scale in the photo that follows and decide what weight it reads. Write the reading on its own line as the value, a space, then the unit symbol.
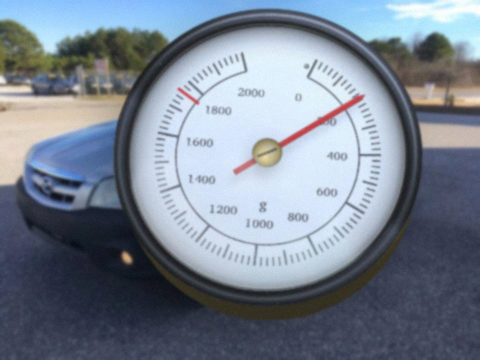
200 g
